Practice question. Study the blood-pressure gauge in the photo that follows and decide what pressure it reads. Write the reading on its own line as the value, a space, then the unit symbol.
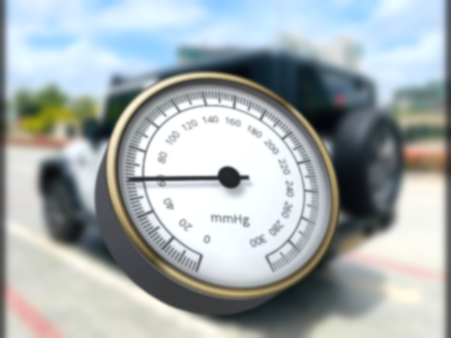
60 mmHg
